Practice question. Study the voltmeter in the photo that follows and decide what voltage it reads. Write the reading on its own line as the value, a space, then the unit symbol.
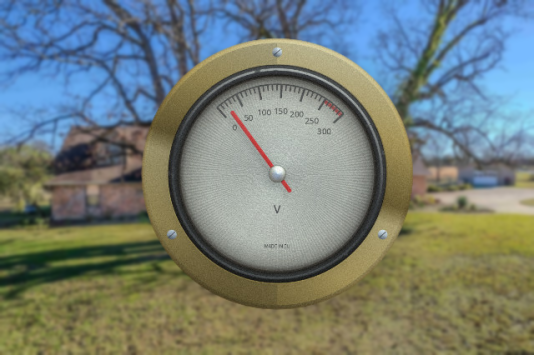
20 V
